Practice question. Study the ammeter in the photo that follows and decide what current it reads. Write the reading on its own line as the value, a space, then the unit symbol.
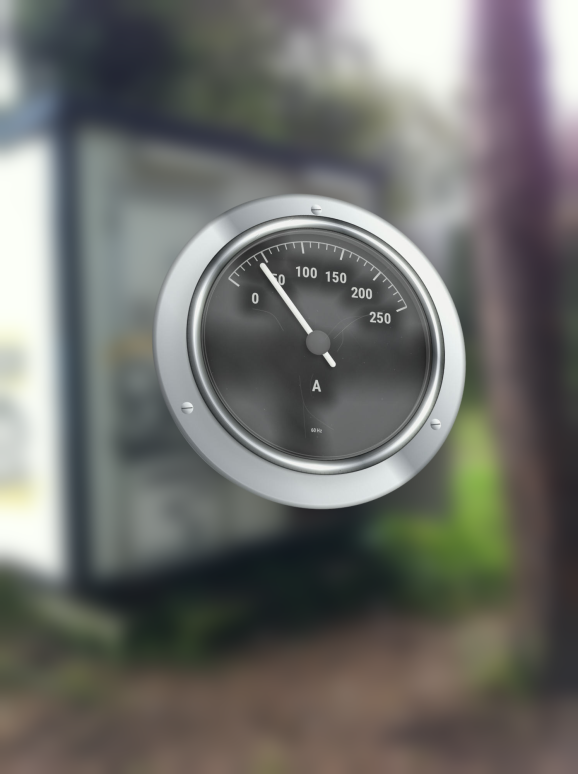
40 A
